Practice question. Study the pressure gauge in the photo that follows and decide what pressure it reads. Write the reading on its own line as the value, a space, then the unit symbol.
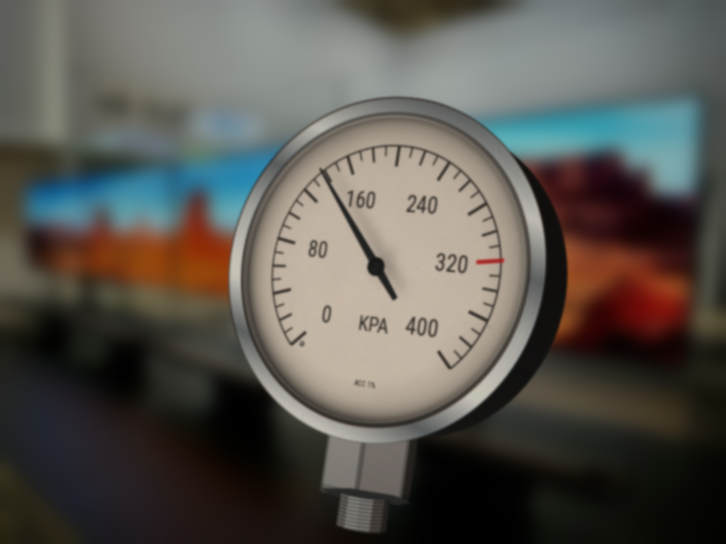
140 kPa
